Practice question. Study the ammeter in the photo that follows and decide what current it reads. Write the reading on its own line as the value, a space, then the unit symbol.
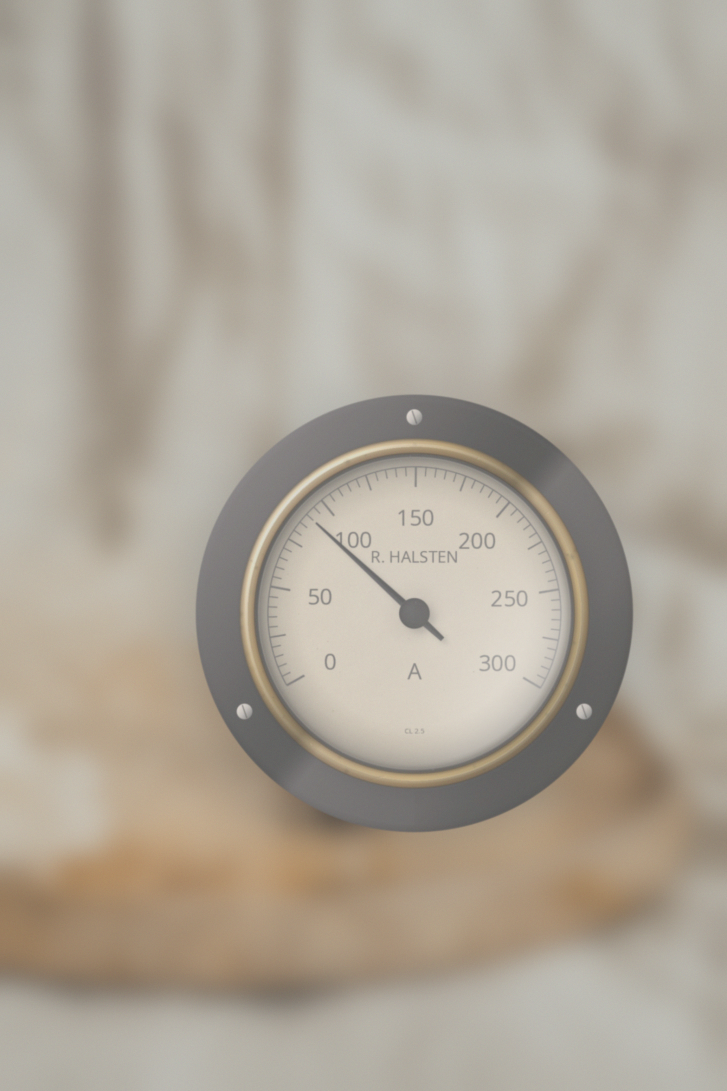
90 A
